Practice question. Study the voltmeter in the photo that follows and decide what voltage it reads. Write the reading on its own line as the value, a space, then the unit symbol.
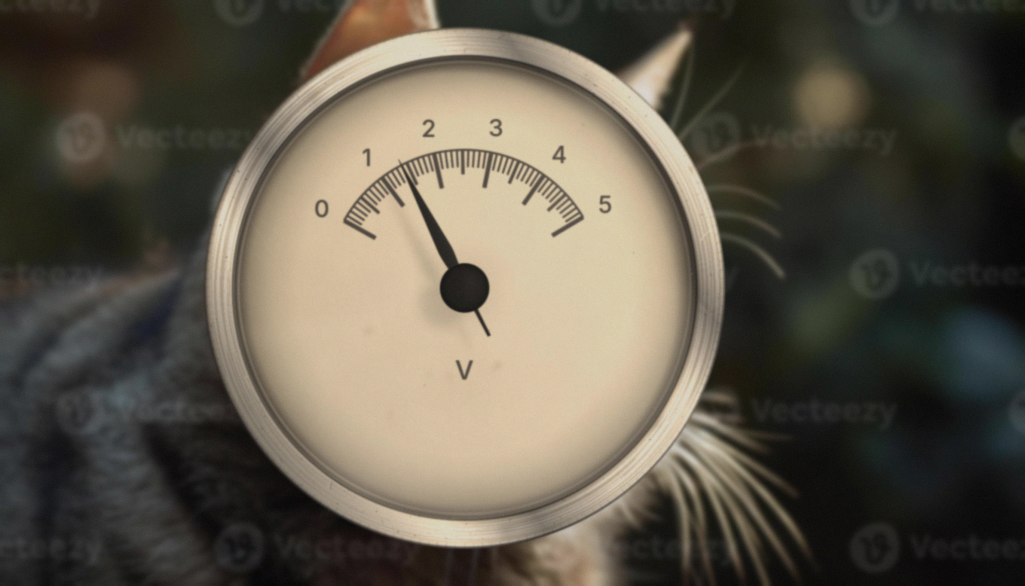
1.4 V
